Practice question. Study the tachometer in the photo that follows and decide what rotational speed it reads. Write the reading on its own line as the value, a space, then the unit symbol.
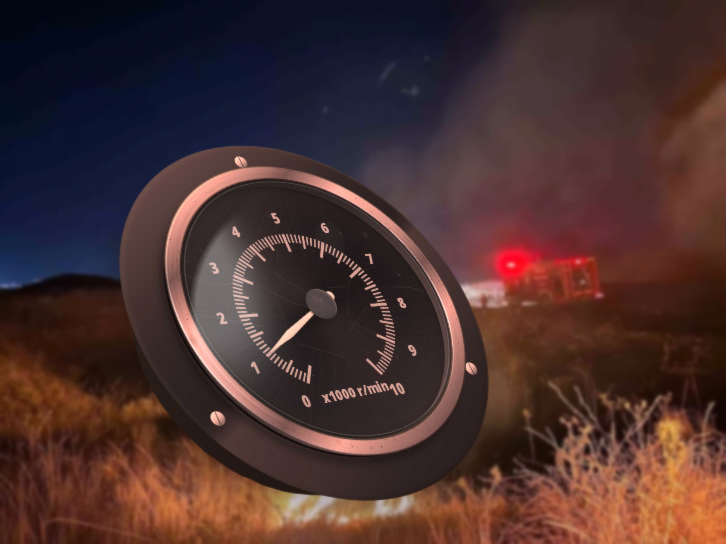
1000 rpm
